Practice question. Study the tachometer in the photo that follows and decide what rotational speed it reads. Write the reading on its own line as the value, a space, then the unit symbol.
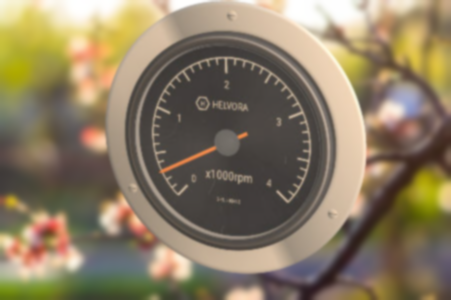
300 rpm
